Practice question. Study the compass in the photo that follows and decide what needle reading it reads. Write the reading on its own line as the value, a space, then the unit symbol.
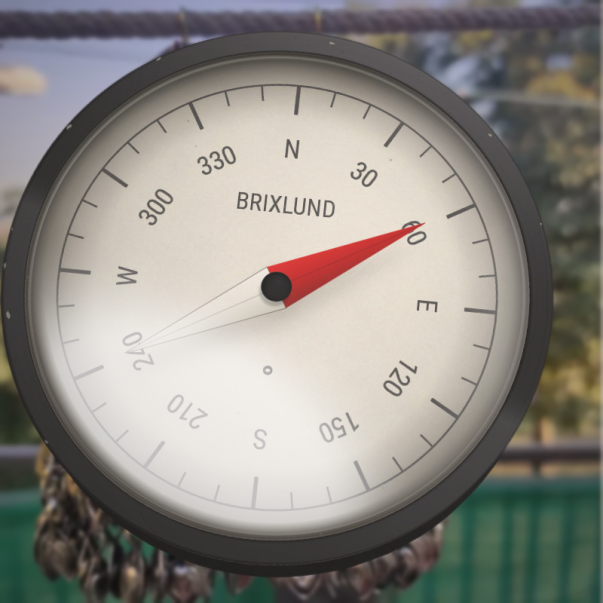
60 °
